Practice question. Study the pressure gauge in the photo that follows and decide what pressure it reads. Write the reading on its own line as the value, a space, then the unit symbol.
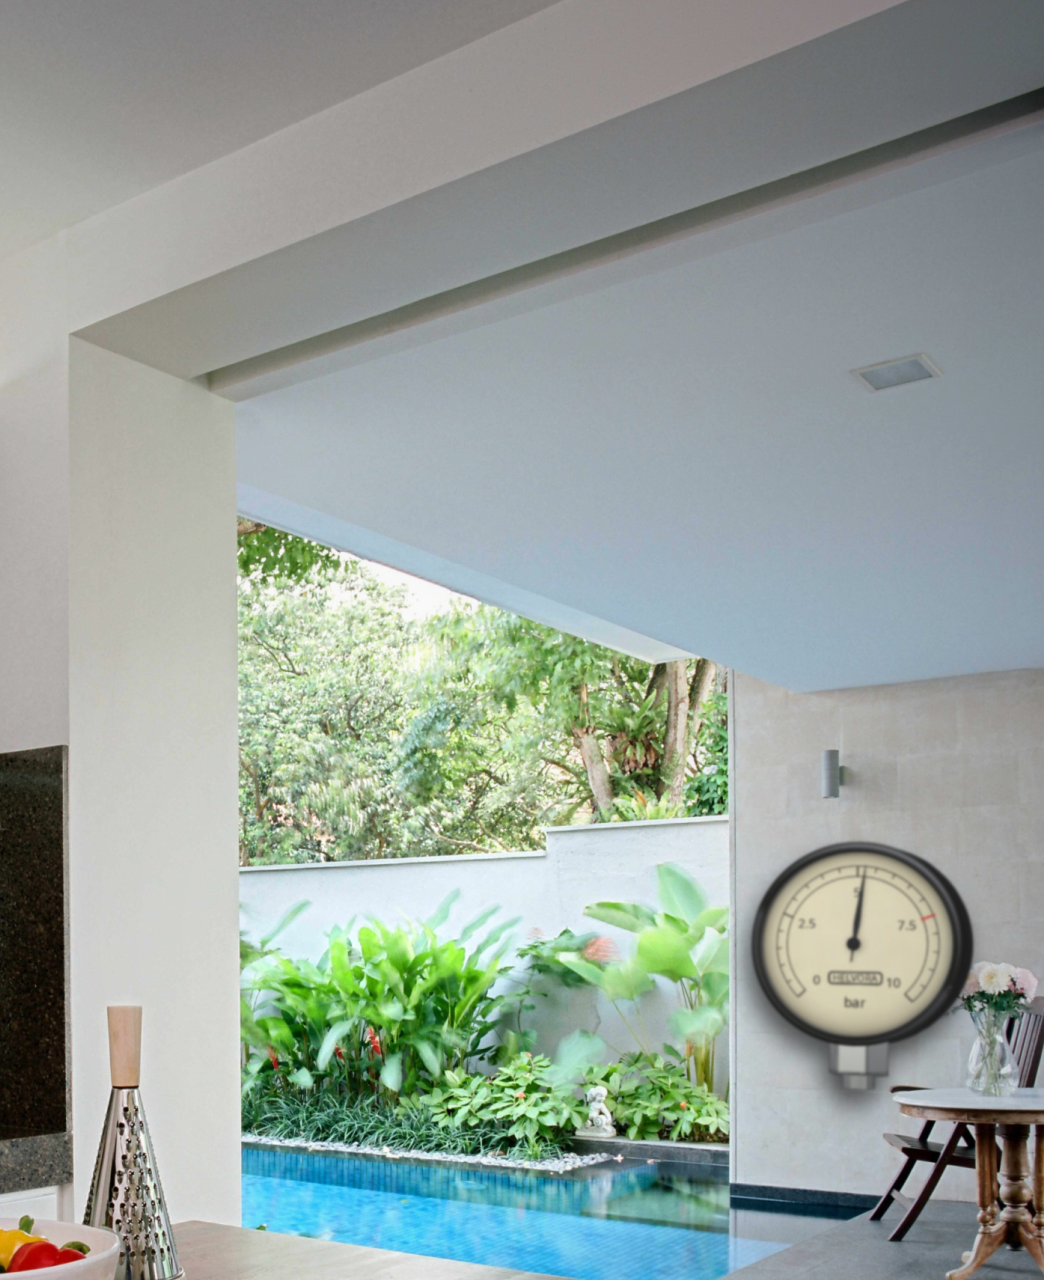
5.25 bar
